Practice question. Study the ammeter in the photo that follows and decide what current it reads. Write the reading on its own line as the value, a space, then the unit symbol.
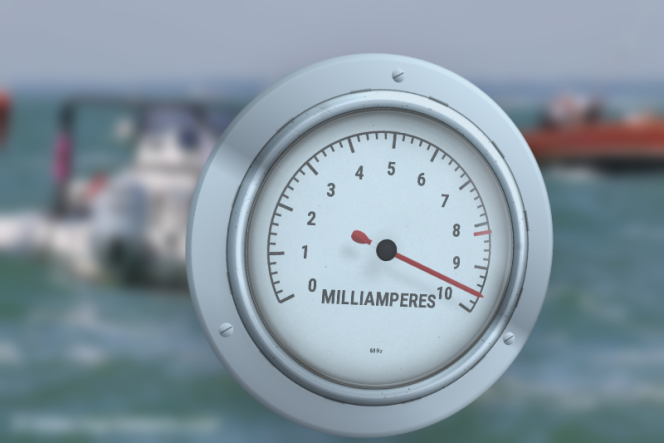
9.6 mA
